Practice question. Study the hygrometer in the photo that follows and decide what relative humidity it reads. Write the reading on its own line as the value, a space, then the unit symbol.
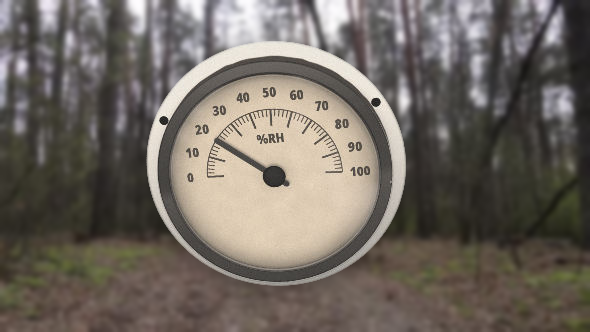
20 %
